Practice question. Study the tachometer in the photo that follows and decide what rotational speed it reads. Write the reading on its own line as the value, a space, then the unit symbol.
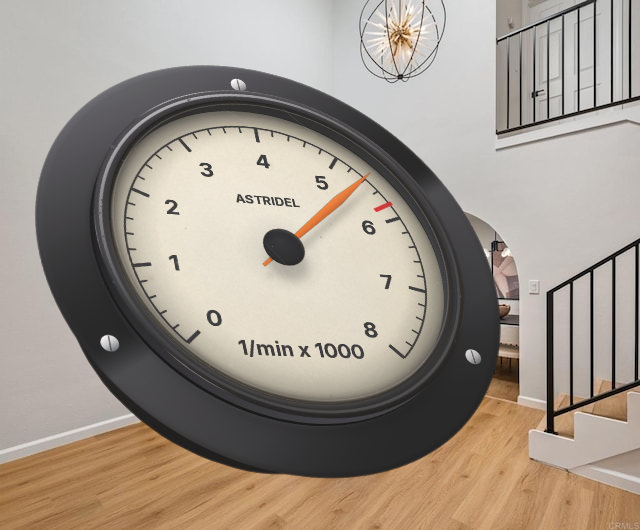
5400 rpm
